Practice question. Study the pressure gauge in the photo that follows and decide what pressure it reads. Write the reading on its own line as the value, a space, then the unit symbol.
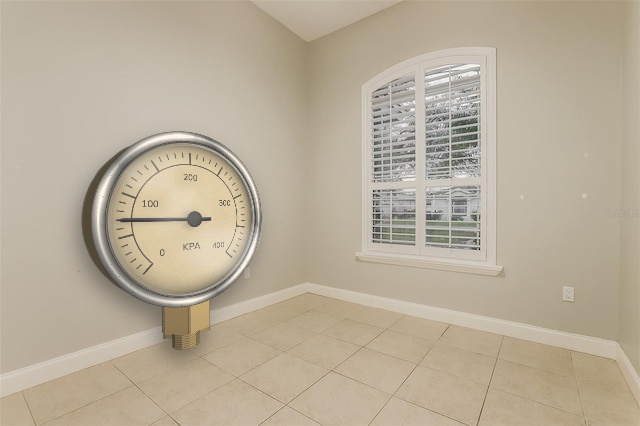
70 kPa
